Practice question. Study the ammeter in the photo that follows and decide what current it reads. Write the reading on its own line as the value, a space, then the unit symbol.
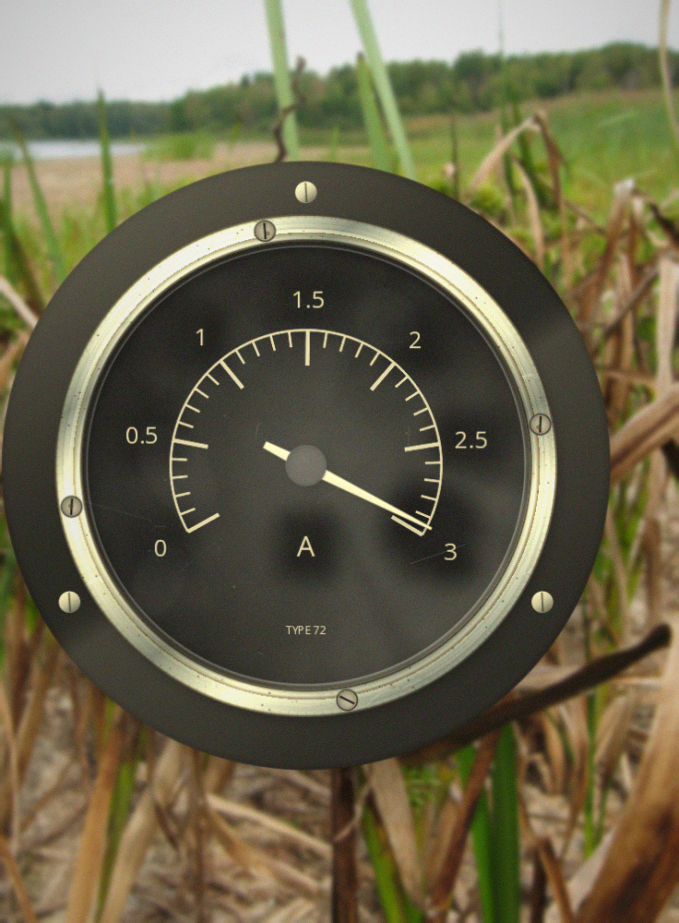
2.95 A
